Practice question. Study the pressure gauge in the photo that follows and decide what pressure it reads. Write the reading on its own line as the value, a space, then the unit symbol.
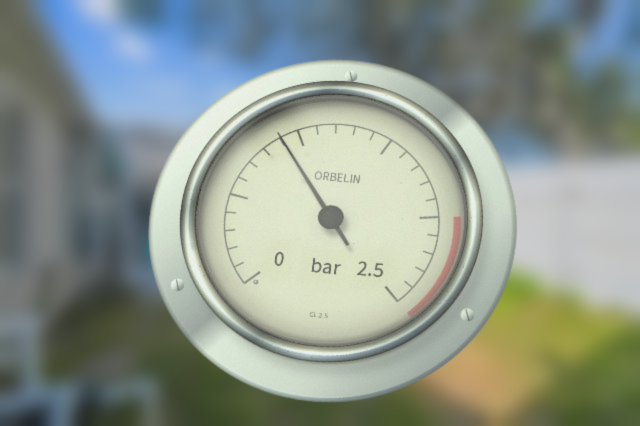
0.9 bar
